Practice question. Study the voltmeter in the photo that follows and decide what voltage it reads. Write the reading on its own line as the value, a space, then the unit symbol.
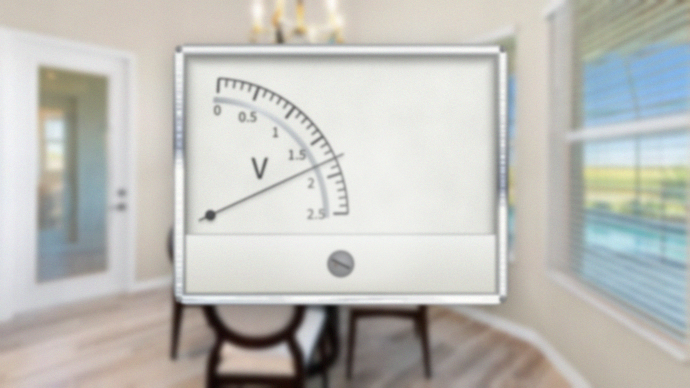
1.8 V
